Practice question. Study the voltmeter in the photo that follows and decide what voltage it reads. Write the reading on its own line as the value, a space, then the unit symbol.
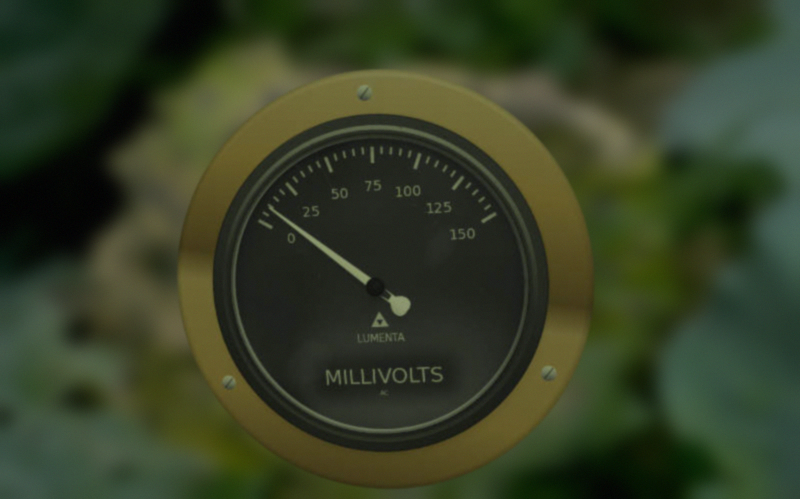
10 mV
